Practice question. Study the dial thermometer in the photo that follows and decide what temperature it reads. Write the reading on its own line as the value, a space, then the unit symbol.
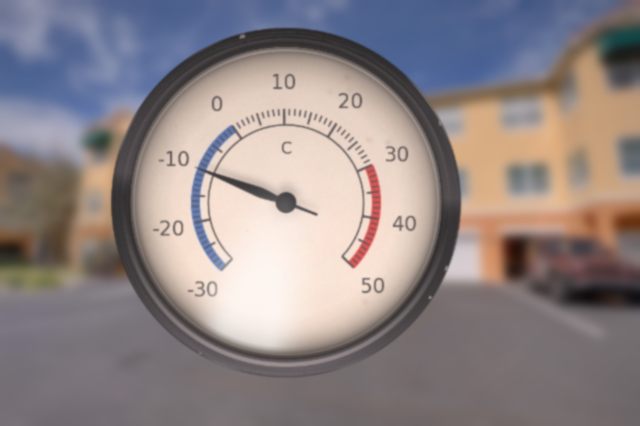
-10 °C
